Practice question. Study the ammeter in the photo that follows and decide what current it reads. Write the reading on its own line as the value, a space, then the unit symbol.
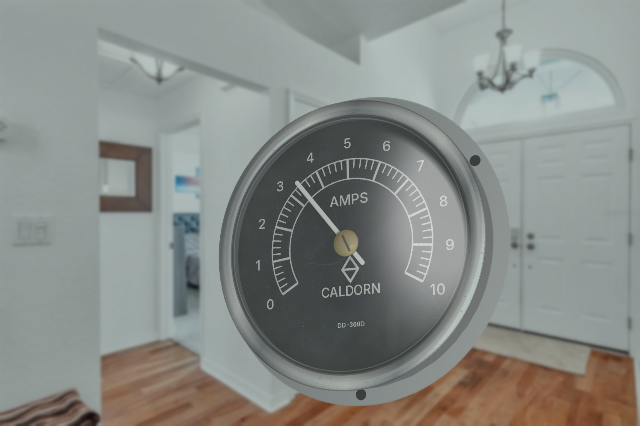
3.4 A
